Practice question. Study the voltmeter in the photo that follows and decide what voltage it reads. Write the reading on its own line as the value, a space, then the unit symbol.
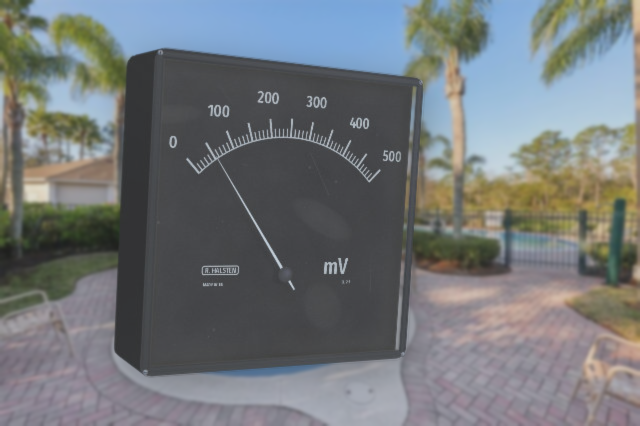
50 mV
